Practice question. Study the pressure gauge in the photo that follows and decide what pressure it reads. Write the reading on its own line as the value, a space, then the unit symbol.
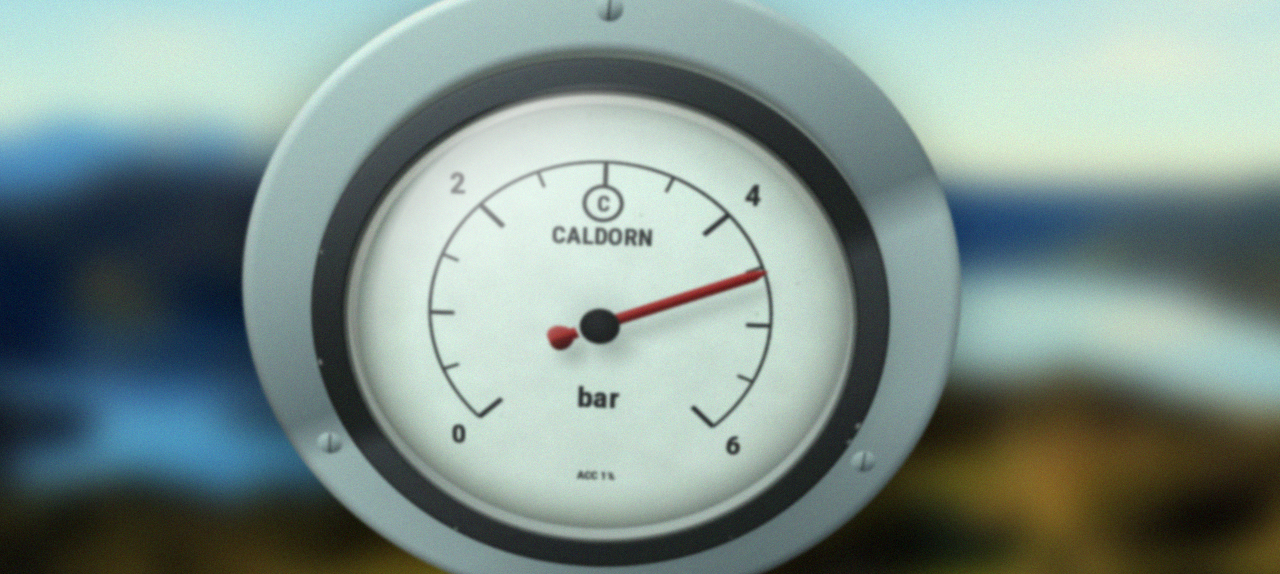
4.5 bar
